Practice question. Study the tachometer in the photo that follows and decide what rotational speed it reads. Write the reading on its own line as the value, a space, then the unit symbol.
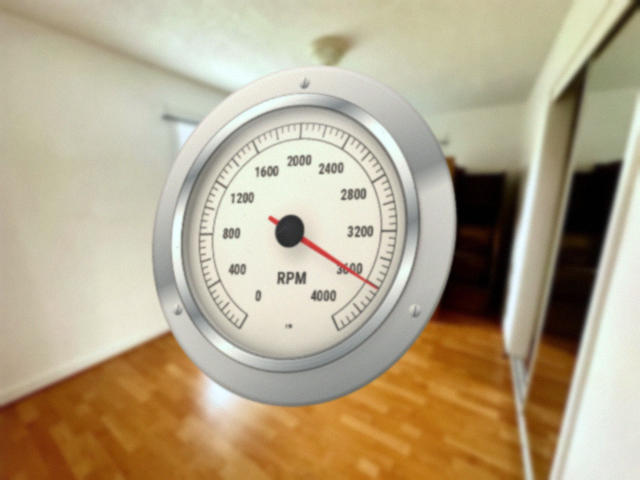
3600 rpm
